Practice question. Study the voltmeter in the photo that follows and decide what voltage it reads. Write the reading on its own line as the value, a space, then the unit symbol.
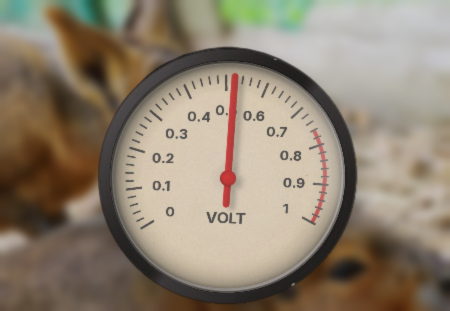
0.52 V
